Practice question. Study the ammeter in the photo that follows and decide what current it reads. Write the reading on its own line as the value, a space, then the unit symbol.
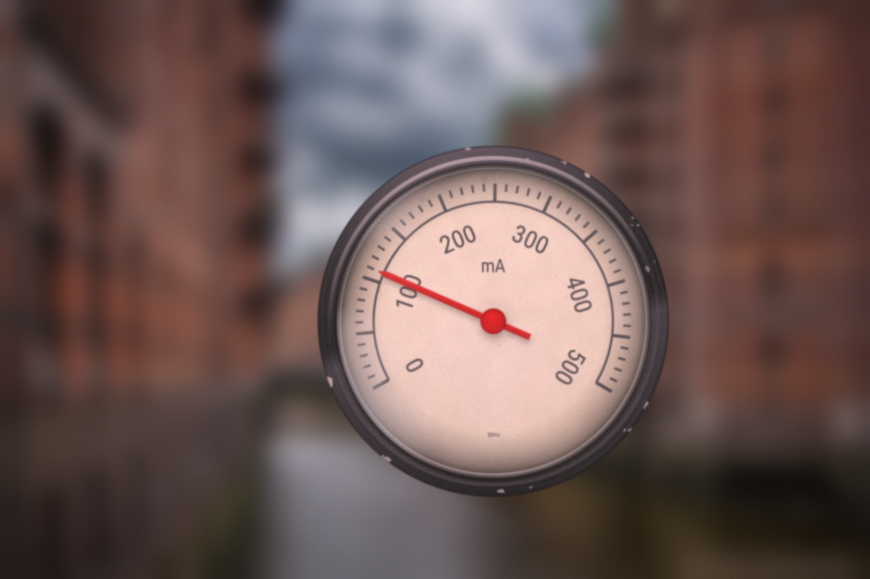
110 mA
